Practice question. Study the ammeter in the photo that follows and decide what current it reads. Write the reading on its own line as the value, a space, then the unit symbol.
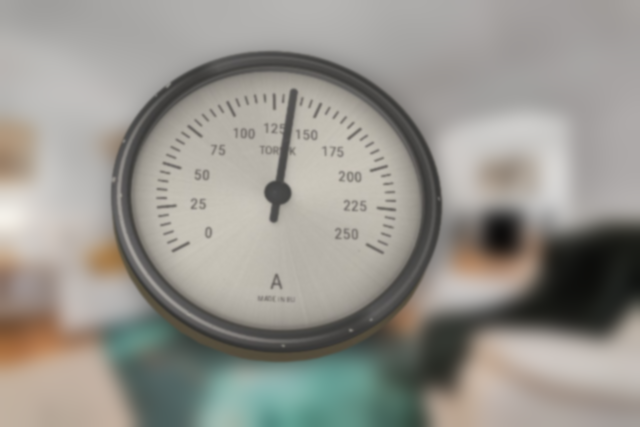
135 A
